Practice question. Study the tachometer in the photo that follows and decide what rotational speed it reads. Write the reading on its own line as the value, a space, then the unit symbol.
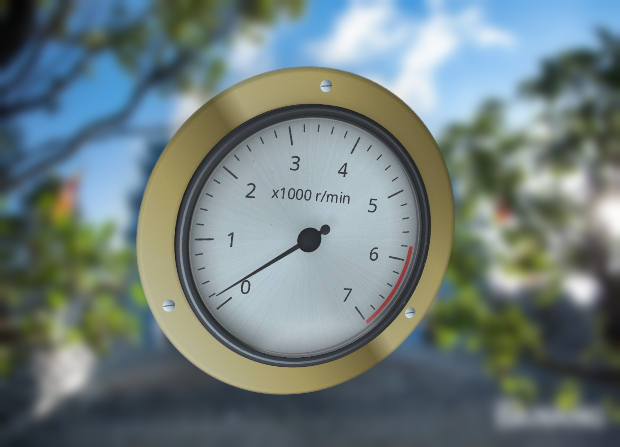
200 rpm
